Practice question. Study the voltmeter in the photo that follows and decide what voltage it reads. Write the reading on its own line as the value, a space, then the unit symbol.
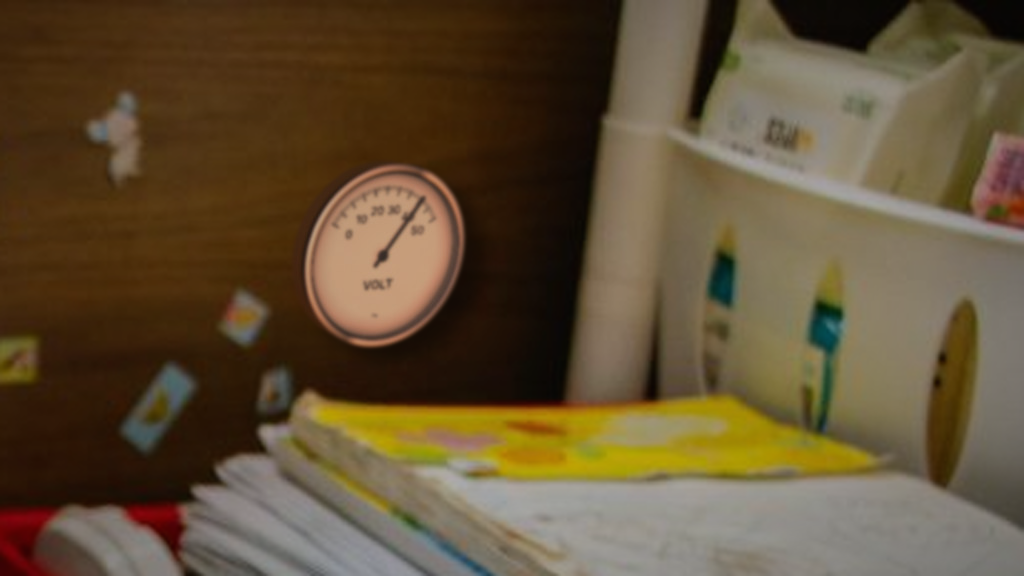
40 V
